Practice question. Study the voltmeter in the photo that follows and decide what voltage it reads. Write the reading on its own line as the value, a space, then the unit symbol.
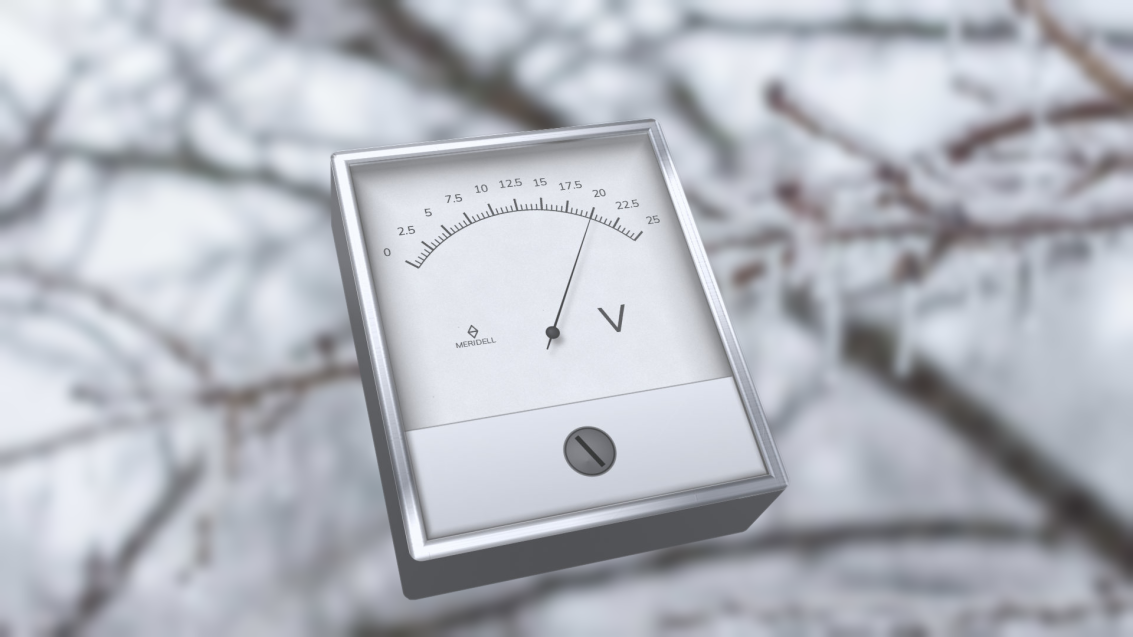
20 V
